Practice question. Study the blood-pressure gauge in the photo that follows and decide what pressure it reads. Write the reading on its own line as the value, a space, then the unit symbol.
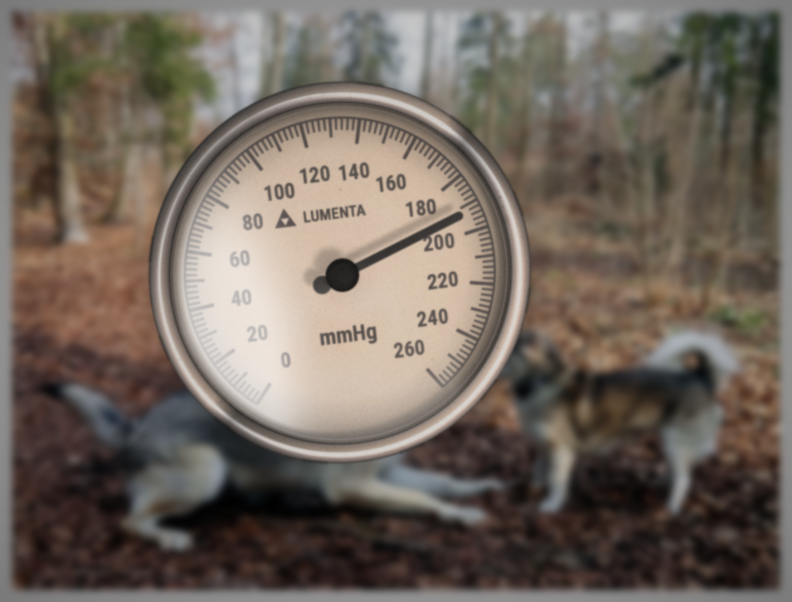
192 mmHg
